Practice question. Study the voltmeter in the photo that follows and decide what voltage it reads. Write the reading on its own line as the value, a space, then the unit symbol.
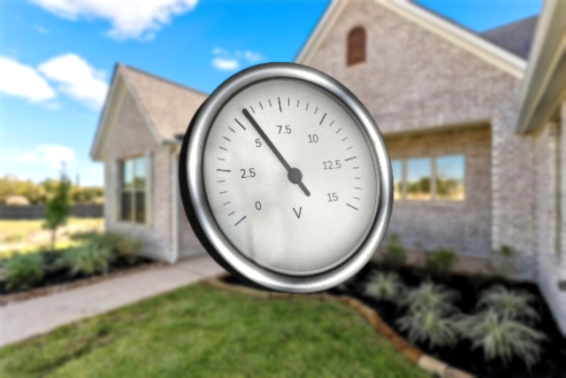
5.5 V
